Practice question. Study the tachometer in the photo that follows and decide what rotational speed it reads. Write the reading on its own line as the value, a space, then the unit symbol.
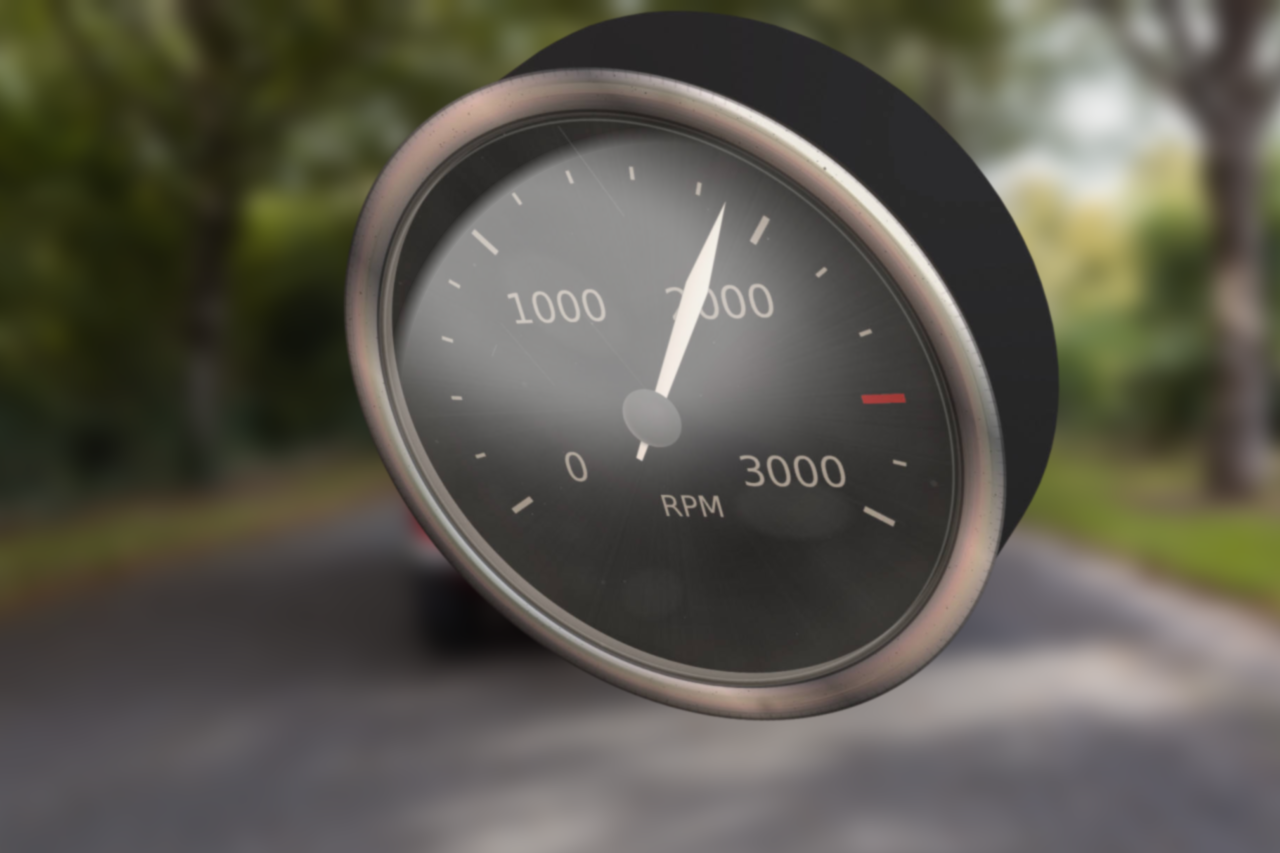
1900 rpm
